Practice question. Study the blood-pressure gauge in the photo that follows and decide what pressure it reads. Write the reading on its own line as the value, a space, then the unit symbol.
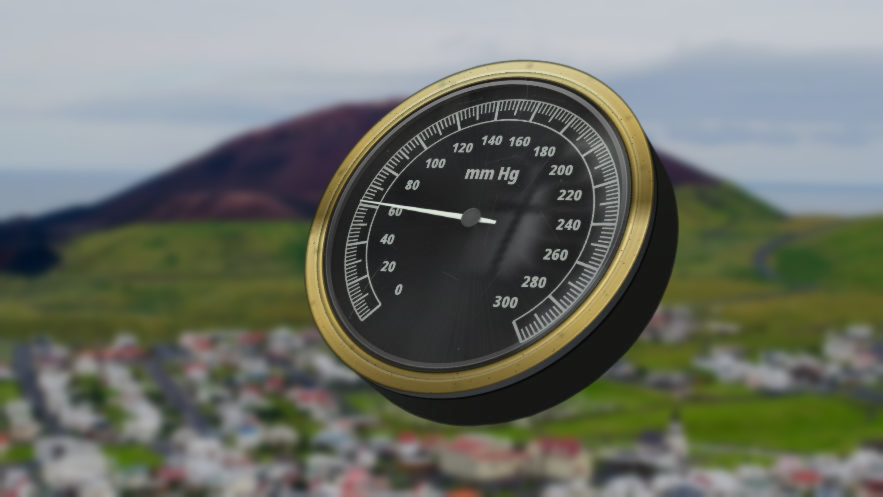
60 mmHg
